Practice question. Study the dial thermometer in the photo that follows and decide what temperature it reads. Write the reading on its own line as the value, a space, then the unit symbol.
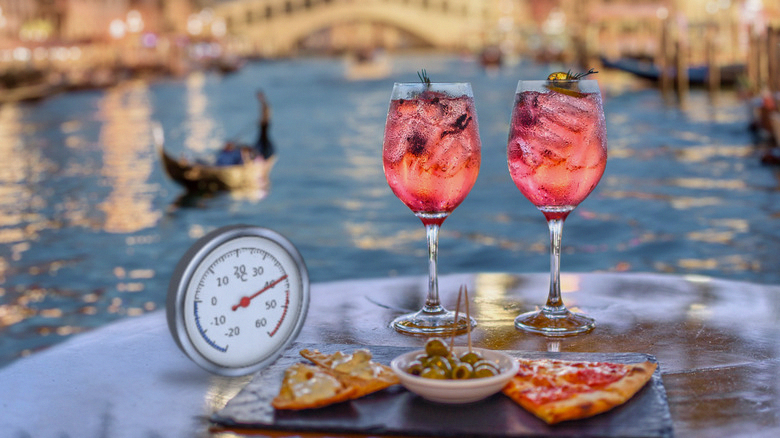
40 °C
